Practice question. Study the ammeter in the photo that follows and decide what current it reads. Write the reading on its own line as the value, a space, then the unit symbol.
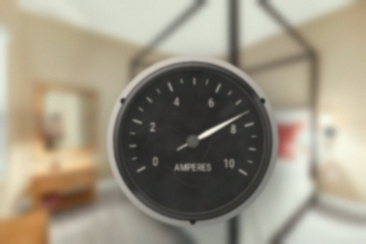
7.5 A
